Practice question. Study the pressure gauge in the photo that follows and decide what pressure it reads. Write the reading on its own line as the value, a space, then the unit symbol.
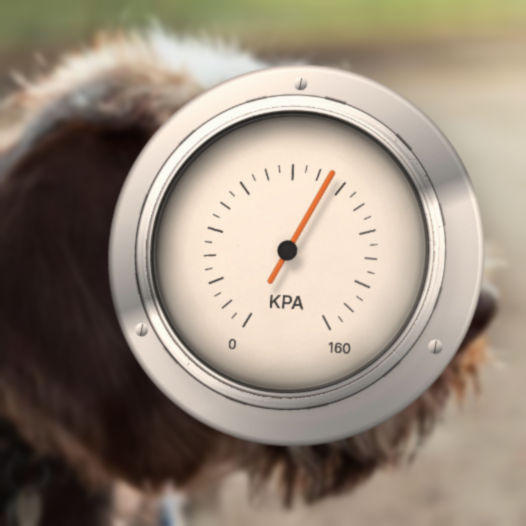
95 kPa
